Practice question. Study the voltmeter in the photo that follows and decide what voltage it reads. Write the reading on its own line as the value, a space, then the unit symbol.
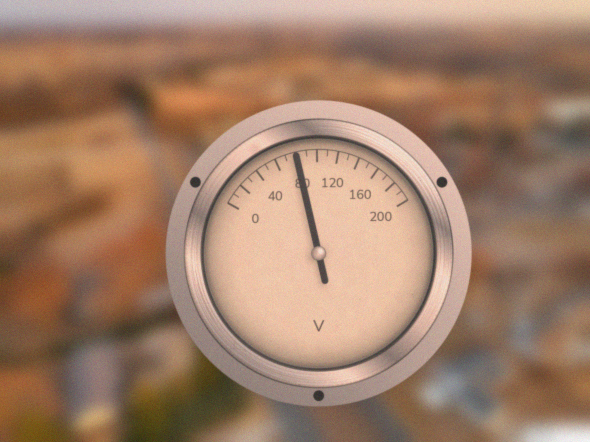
80 V
